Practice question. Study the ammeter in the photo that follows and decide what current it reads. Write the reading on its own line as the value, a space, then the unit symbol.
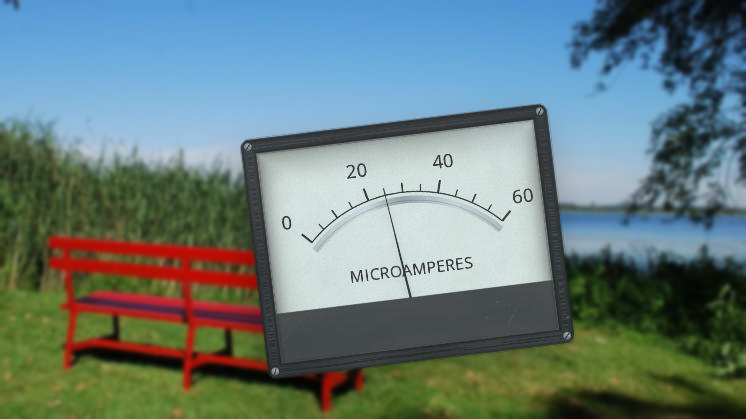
25 µA
